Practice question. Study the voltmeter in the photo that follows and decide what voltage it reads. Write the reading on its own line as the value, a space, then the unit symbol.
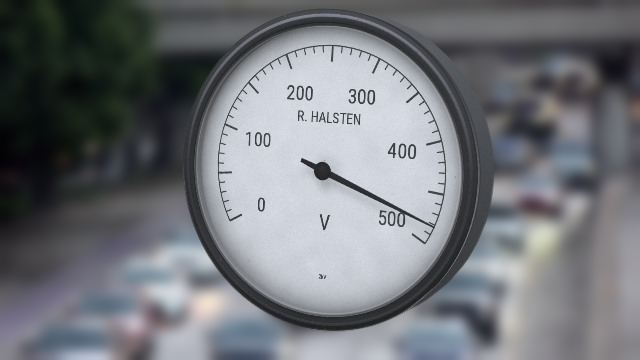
480 V
